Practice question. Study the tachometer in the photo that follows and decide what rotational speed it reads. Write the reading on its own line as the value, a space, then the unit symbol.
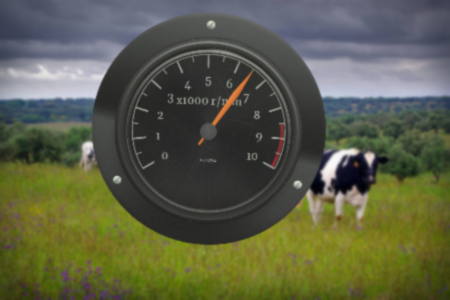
6500 rpm
